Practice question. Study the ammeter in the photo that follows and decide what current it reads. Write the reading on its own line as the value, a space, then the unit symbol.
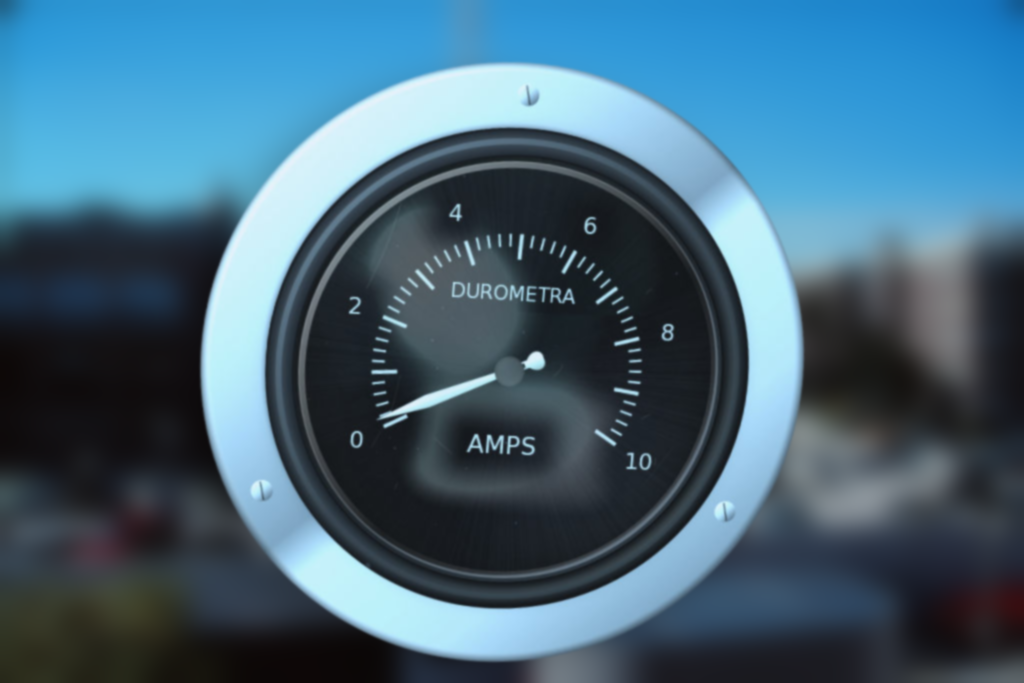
0.2 A
